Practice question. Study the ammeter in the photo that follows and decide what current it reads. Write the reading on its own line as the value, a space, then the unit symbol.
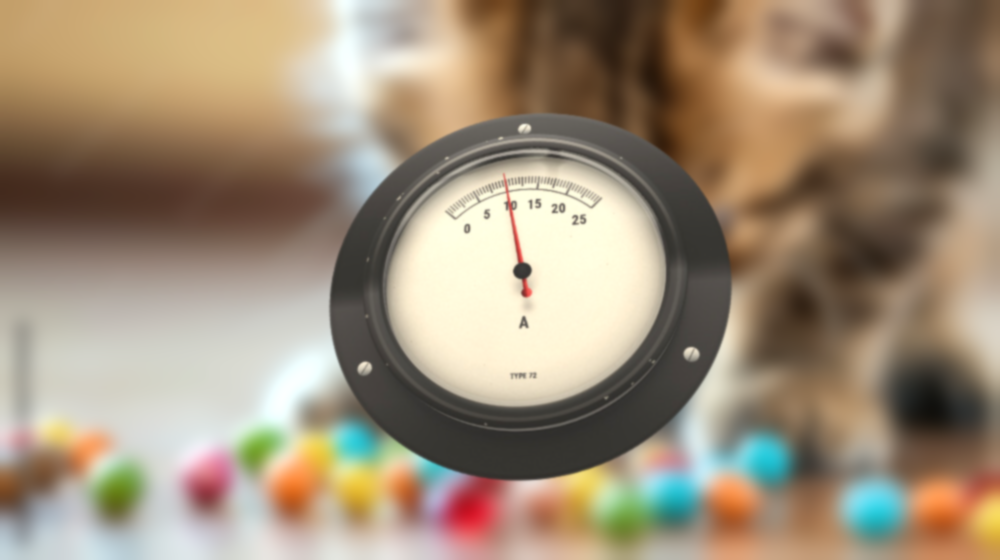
10 A
